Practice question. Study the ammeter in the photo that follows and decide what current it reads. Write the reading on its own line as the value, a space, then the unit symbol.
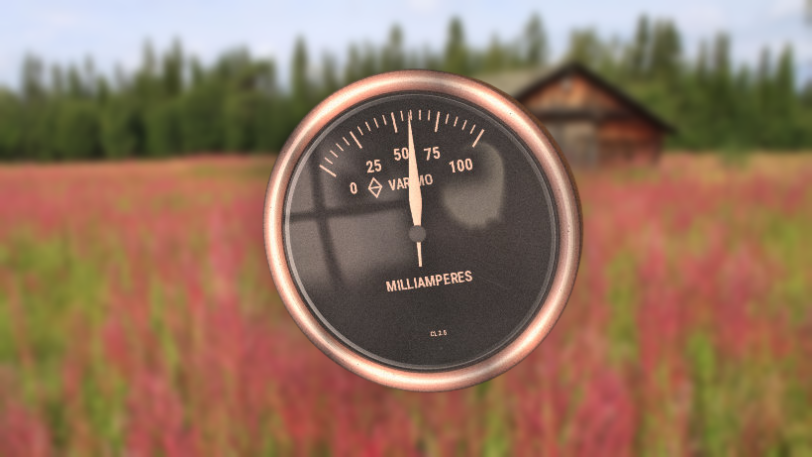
60 mA
